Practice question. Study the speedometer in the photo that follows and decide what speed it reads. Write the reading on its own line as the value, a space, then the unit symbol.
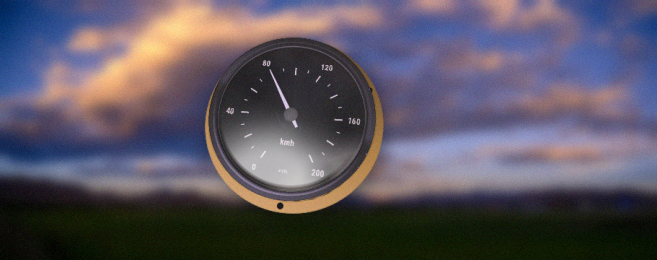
80 km/h
